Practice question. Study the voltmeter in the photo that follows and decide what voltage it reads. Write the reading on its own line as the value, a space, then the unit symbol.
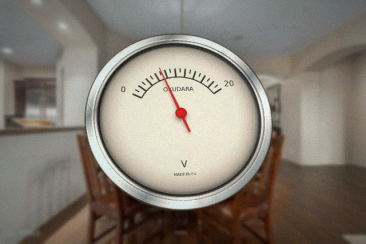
7 V
